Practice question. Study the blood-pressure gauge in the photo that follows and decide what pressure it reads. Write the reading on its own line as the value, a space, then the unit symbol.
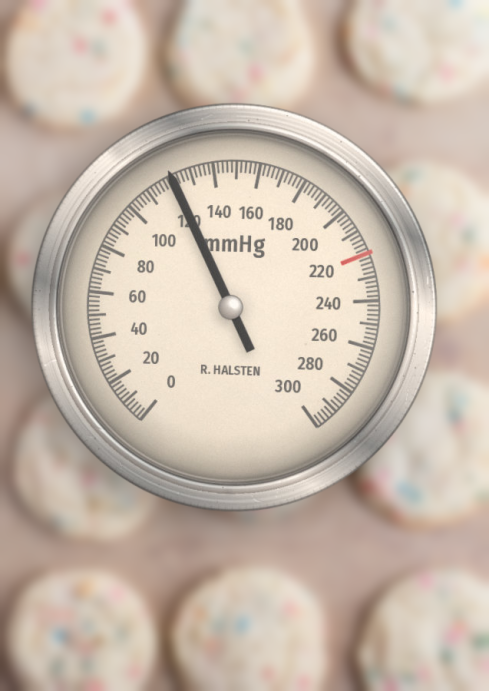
122 mmHg
